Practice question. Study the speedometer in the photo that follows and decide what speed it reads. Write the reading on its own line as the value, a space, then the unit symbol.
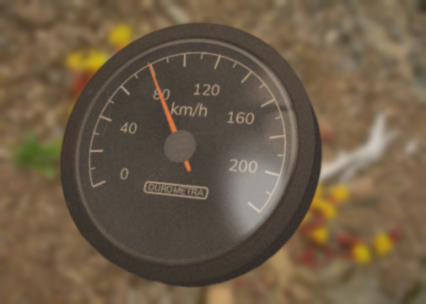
80 km/h
